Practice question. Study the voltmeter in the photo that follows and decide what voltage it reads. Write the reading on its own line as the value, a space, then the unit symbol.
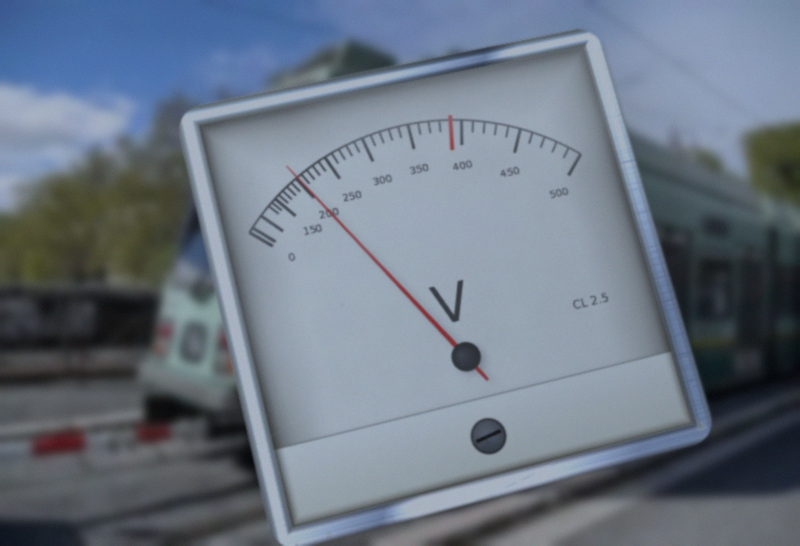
200 V
